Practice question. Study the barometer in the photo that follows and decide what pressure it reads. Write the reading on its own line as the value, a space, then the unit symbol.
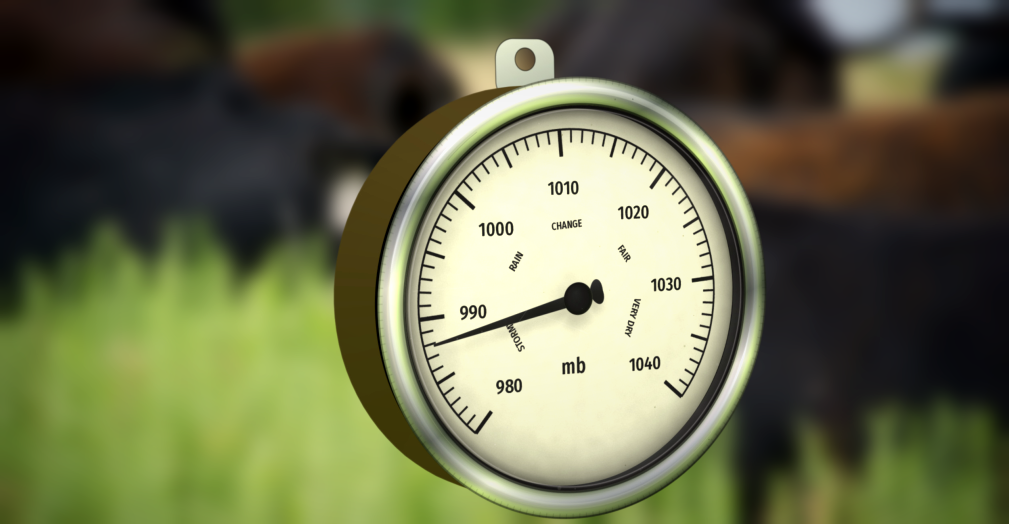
988 mbar
